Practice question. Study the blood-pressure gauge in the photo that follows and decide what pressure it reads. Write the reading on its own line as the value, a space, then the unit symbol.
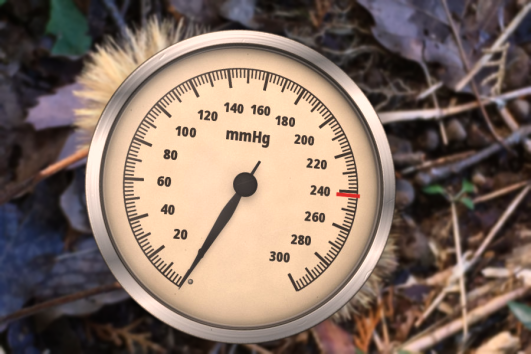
0 mmHg
